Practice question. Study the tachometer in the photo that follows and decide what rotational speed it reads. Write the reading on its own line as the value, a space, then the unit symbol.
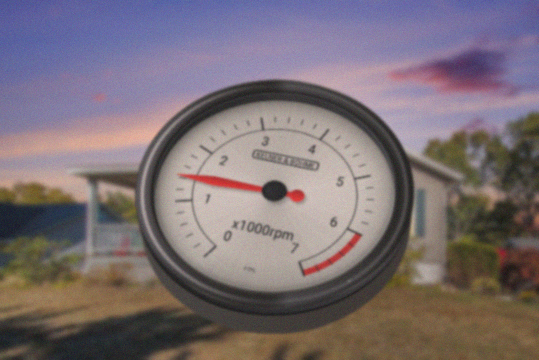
1400 rpm
